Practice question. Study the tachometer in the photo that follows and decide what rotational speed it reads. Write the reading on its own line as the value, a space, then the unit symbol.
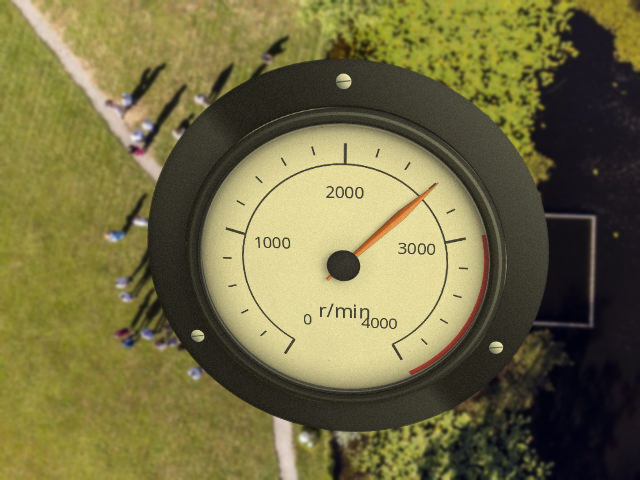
2600 rpm
